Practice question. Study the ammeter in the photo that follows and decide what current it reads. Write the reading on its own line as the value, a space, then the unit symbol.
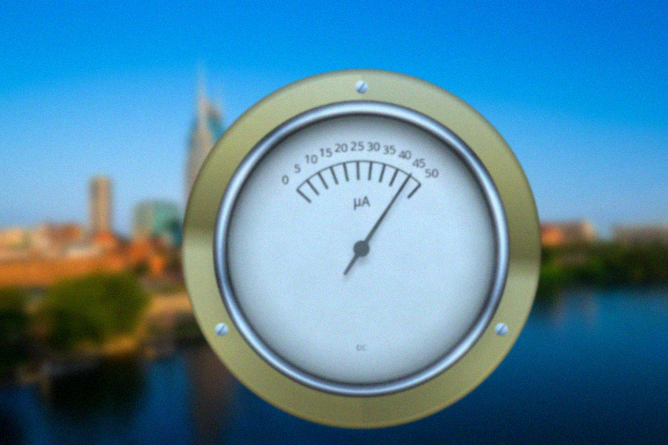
45 µA
